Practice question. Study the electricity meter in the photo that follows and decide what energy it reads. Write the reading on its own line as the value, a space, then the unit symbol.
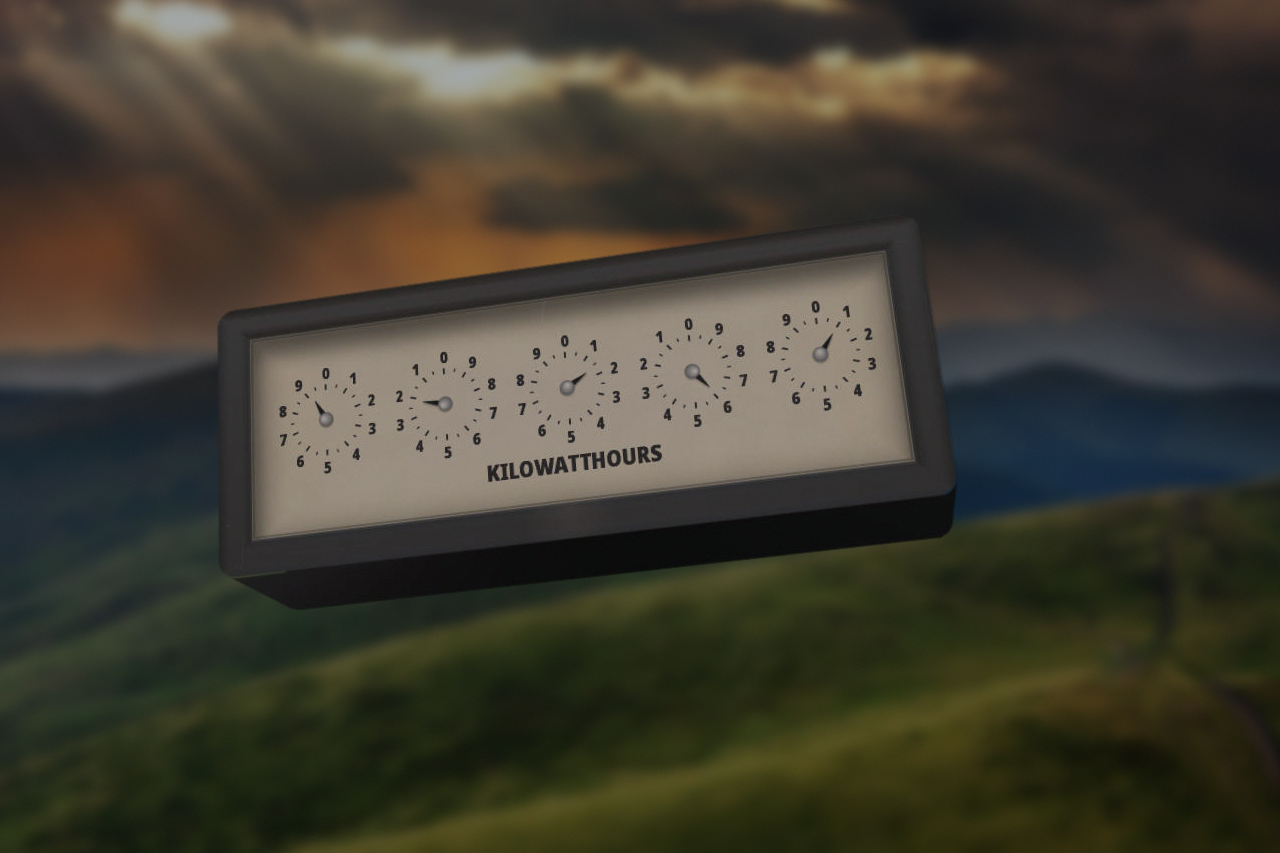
92161 kWh
